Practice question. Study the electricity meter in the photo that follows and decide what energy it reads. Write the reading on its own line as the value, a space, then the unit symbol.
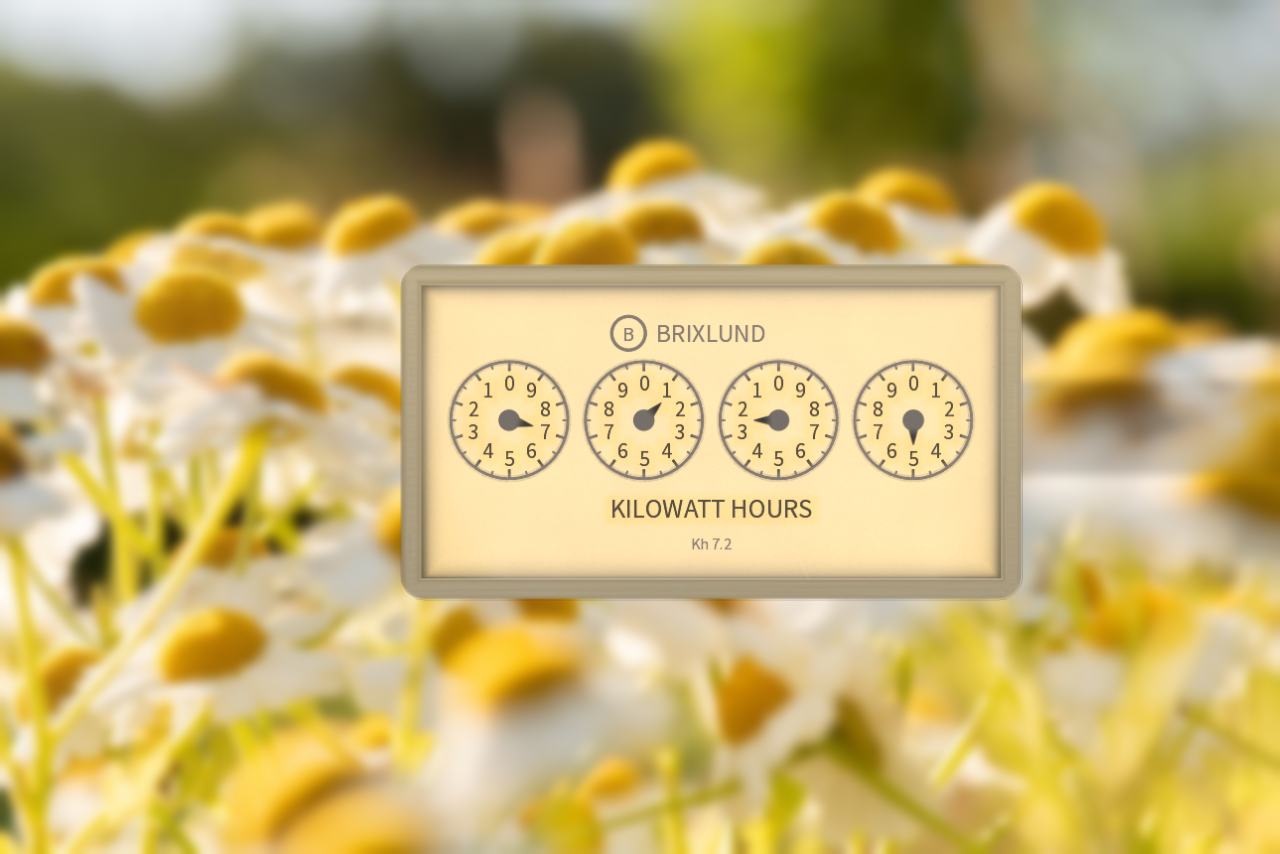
7125 kWh
